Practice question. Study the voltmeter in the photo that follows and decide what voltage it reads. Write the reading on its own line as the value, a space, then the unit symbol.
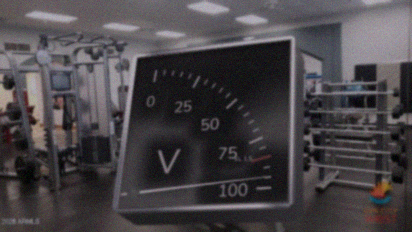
95 V
